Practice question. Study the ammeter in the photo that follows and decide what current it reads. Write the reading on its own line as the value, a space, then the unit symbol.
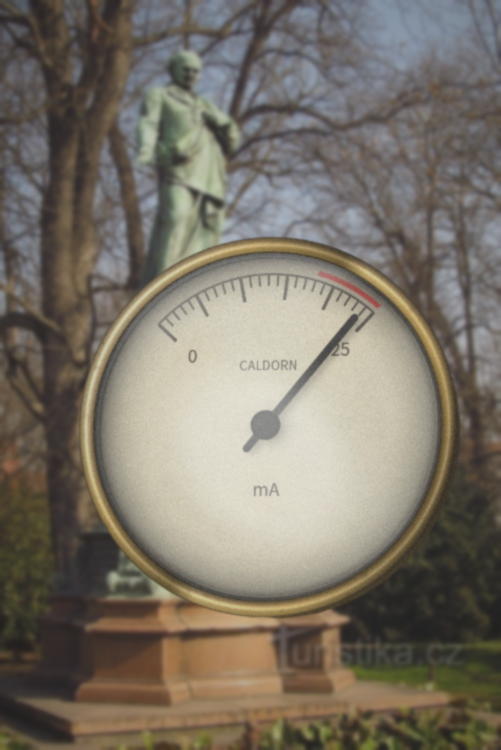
24 mA
